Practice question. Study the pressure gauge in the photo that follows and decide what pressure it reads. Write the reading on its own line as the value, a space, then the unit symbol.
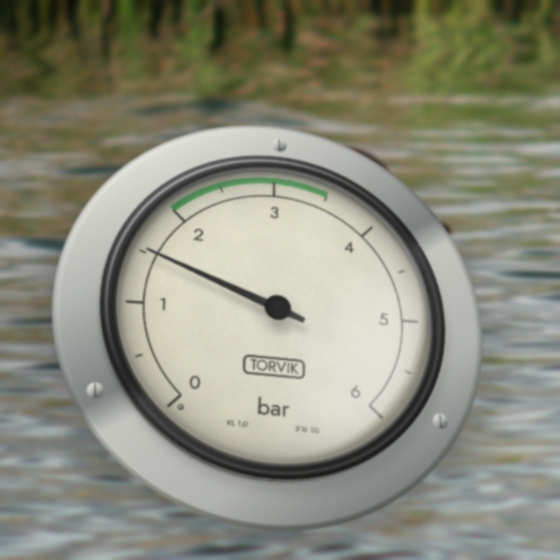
1.5 bar
